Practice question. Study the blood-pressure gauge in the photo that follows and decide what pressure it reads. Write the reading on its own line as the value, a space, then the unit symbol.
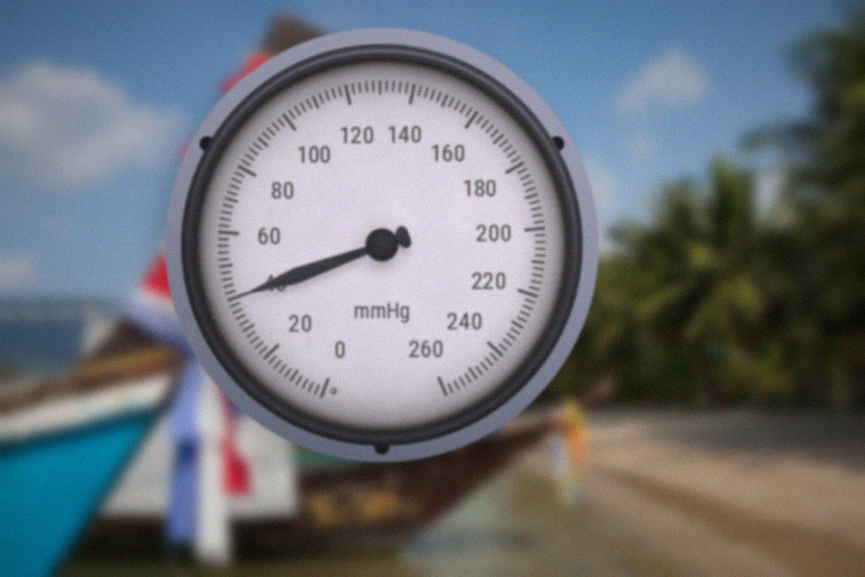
40 mmHg
